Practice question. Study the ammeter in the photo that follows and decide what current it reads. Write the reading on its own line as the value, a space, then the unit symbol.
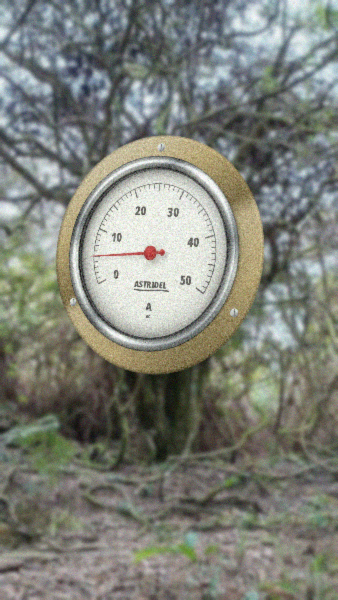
5 A
